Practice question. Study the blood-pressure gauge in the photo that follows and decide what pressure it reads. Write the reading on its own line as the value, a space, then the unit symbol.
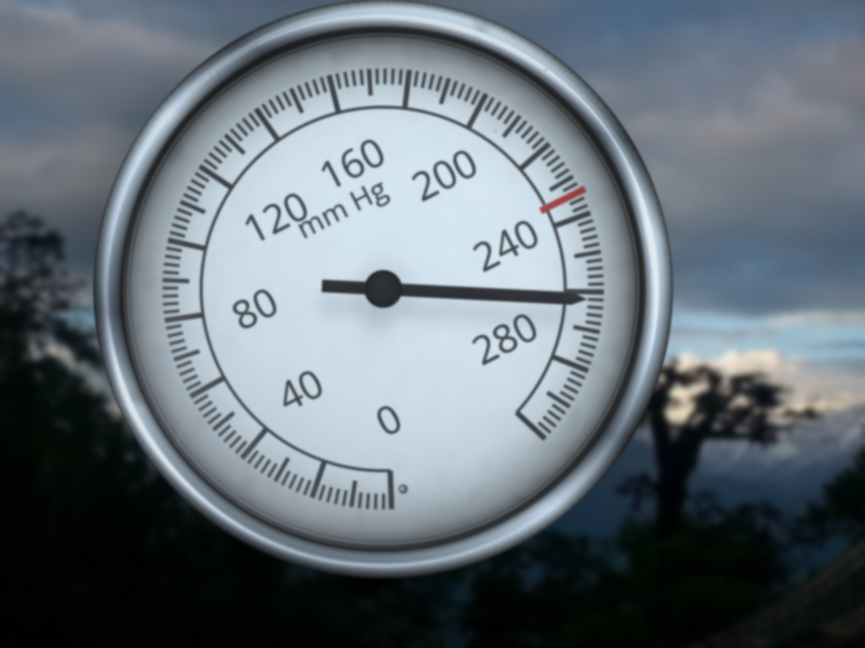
262 mmHg
